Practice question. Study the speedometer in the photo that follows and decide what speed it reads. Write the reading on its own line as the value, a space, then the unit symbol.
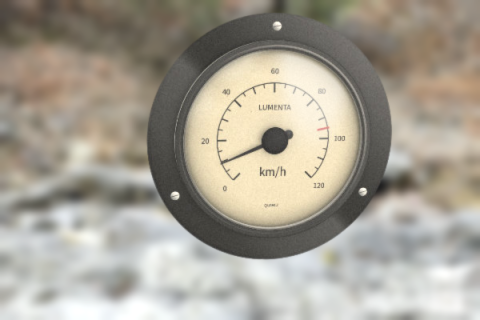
10 km/h
